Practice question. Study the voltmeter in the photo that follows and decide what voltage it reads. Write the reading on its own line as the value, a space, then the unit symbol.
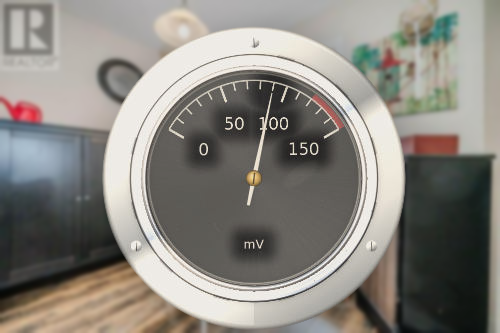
90 mV
